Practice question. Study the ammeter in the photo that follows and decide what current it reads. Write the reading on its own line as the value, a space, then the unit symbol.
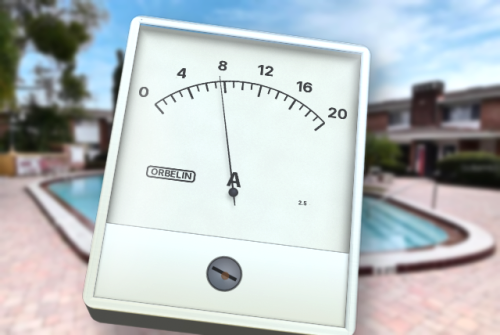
7.5 A
